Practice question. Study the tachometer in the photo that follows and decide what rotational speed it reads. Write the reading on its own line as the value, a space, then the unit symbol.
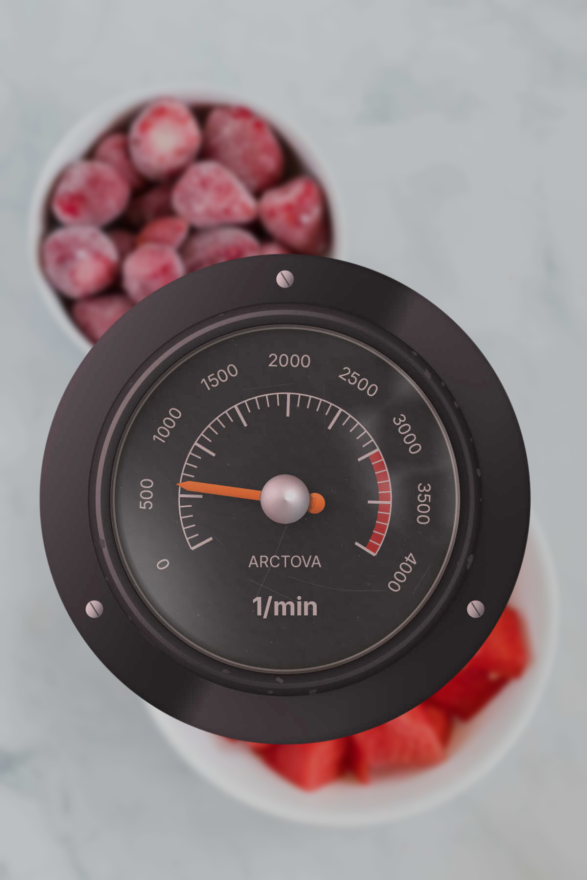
600 rpm
